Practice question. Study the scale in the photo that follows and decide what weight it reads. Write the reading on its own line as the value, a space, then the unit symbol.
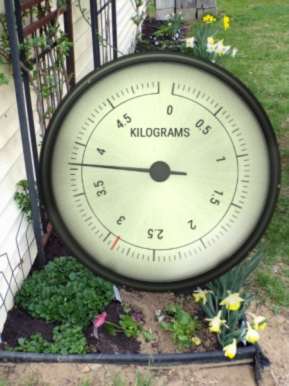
3.8 kg
